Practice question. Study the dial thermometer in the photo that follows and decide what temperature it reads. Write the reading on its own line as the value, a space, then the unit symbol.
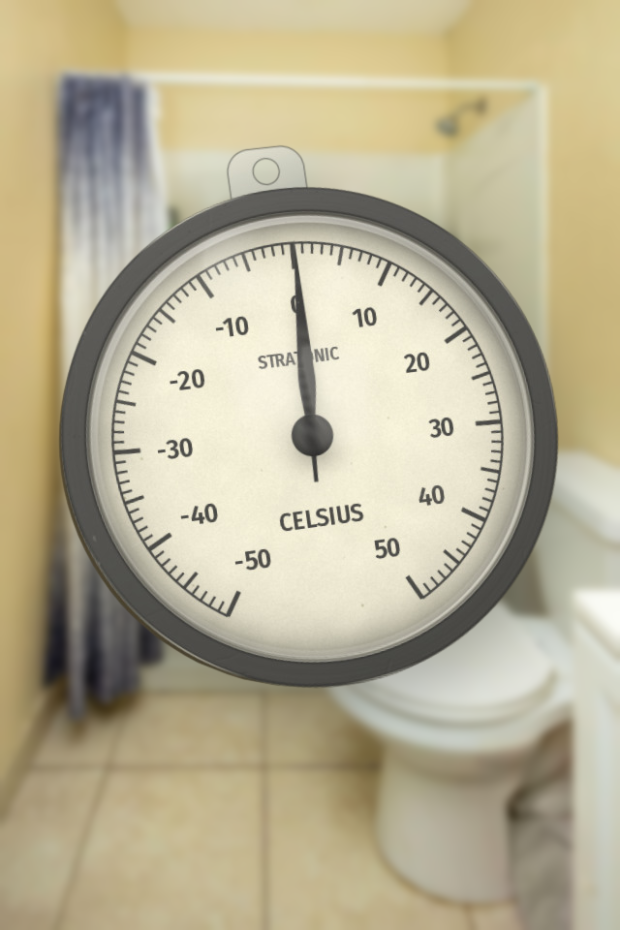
0 °C
